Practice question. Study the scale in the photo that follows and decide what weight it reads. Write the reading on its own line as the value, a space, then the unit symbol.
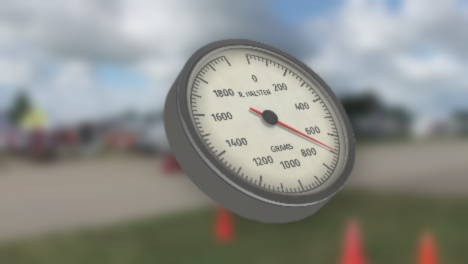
700 g
